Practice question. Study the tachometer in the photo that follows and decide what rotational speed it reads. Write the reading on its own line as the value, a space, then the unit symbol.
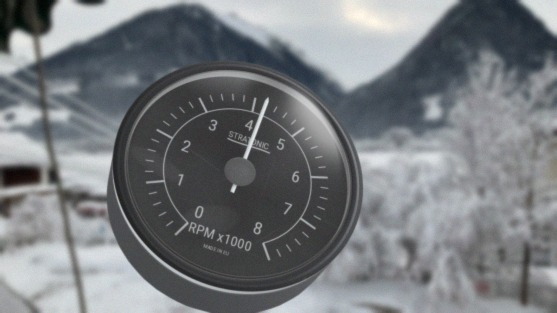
4200 rpm
